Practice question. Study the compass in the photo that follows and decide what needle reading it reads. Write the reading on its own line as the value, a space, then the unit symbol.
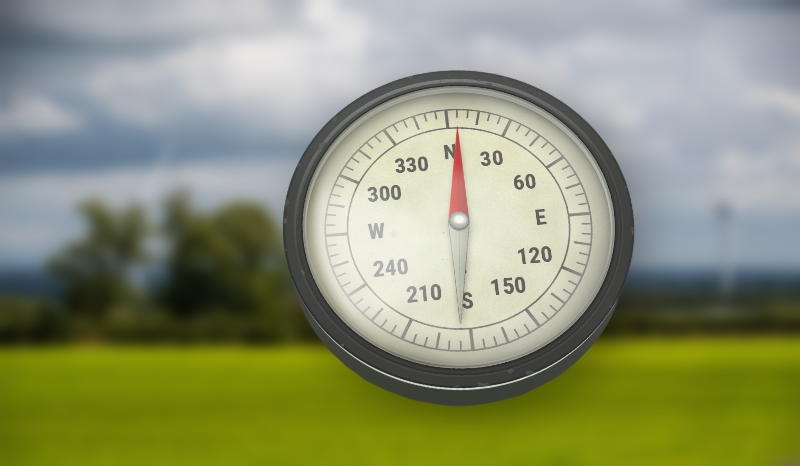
5 °
